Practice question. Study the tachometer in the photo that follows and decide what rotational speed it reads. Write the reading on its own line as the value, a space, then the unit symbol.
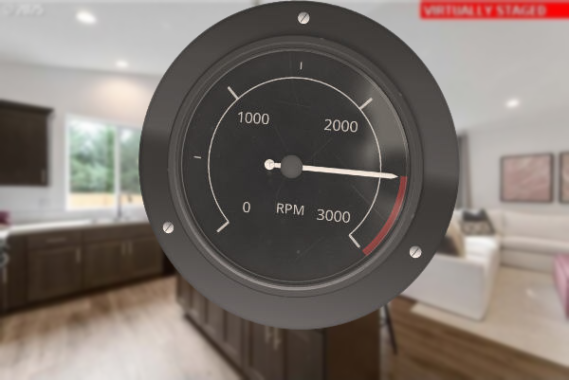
2500 rpm
